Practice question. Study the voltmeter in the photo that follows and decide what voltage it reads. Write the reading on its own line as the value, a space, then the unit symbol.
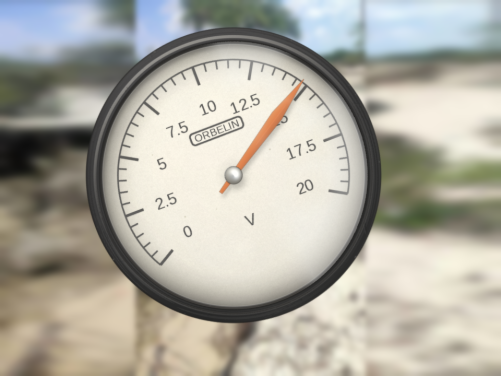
14.75 V
